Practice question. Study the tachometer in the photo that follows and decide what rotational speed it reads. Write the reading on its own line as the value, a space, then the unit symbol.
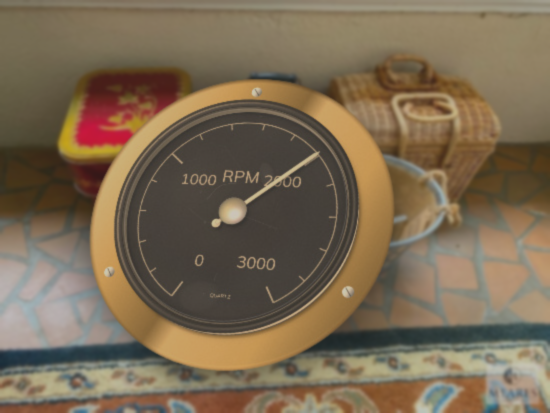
2000 rpm
